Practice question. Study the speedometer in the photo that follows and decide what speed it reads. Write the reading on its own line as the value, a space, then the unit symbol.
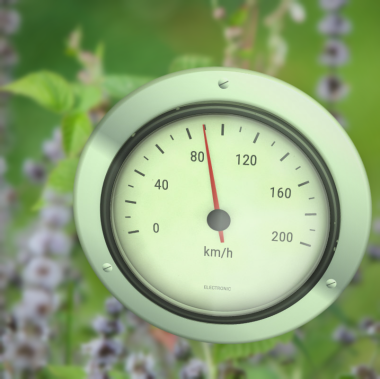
90 km/h
